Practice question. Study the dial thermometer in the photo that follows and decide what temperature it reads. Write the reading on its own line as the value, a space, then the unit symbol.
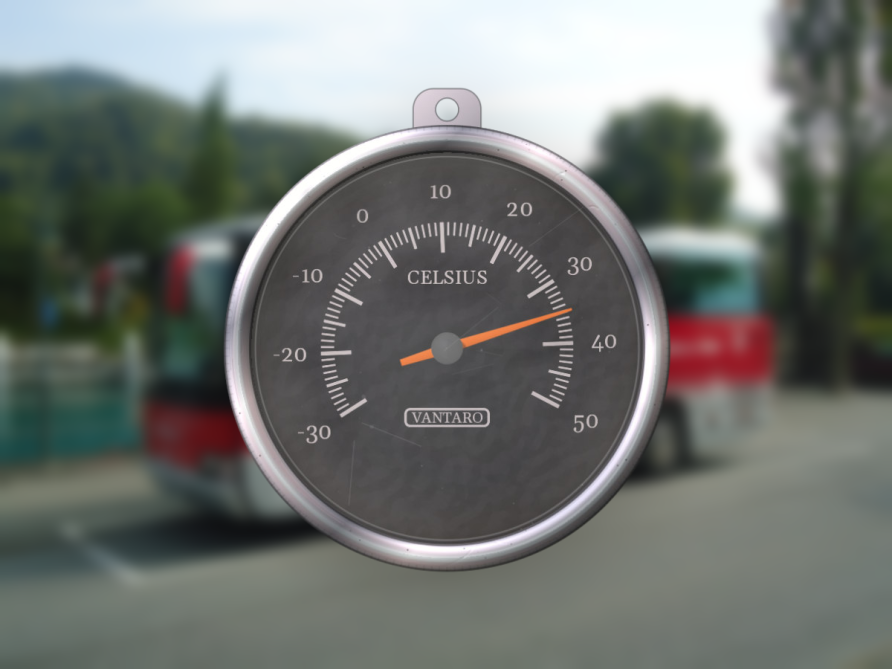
35 °C
